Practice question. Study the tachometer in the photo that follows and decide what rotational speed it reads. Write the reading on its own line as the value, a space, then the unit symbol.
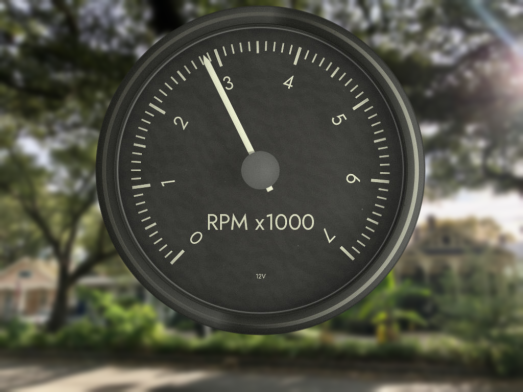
2850 rpm
